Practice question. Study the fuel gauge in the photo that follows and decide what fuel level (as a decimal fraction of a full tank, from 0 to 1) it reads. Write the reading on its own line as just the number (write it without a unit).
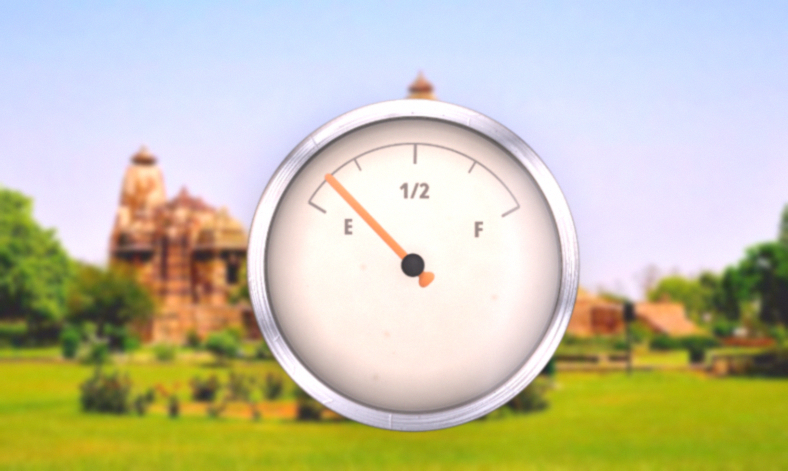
0.125
